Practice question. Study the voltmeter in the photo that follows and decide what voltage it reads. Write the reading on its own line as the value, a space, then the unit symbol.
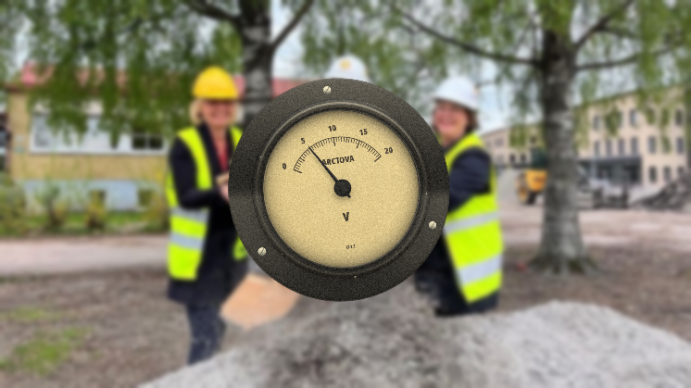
5 V
